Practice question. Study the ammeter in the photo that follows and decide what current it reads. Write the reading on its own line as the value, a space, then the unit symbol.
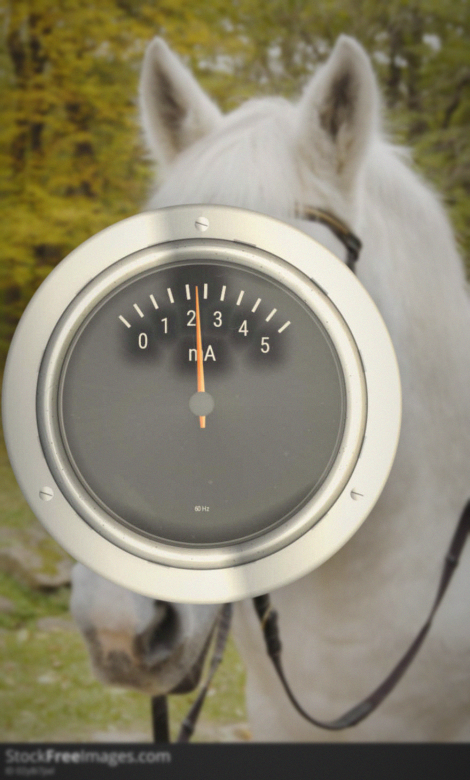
2.25 mA
